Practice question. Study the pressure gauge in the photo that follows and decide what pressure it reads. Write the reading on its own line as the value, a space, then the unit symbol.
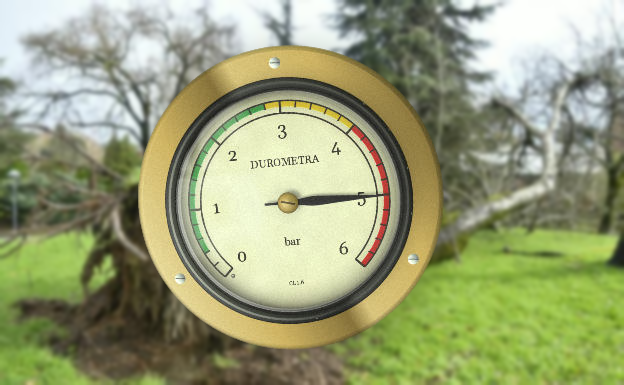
5 bar
